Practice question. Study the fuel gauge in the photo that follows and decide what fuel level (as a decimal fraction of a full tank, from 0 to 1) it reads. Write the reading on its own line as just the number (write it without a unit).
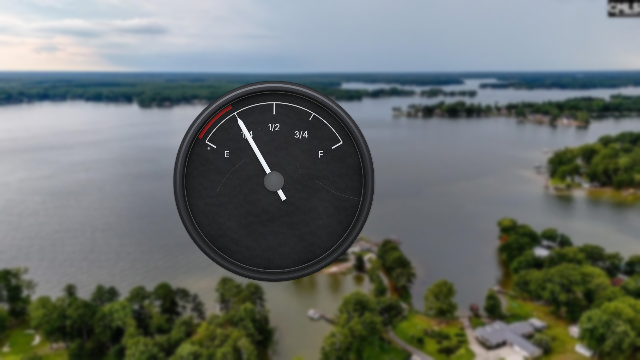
0.25
